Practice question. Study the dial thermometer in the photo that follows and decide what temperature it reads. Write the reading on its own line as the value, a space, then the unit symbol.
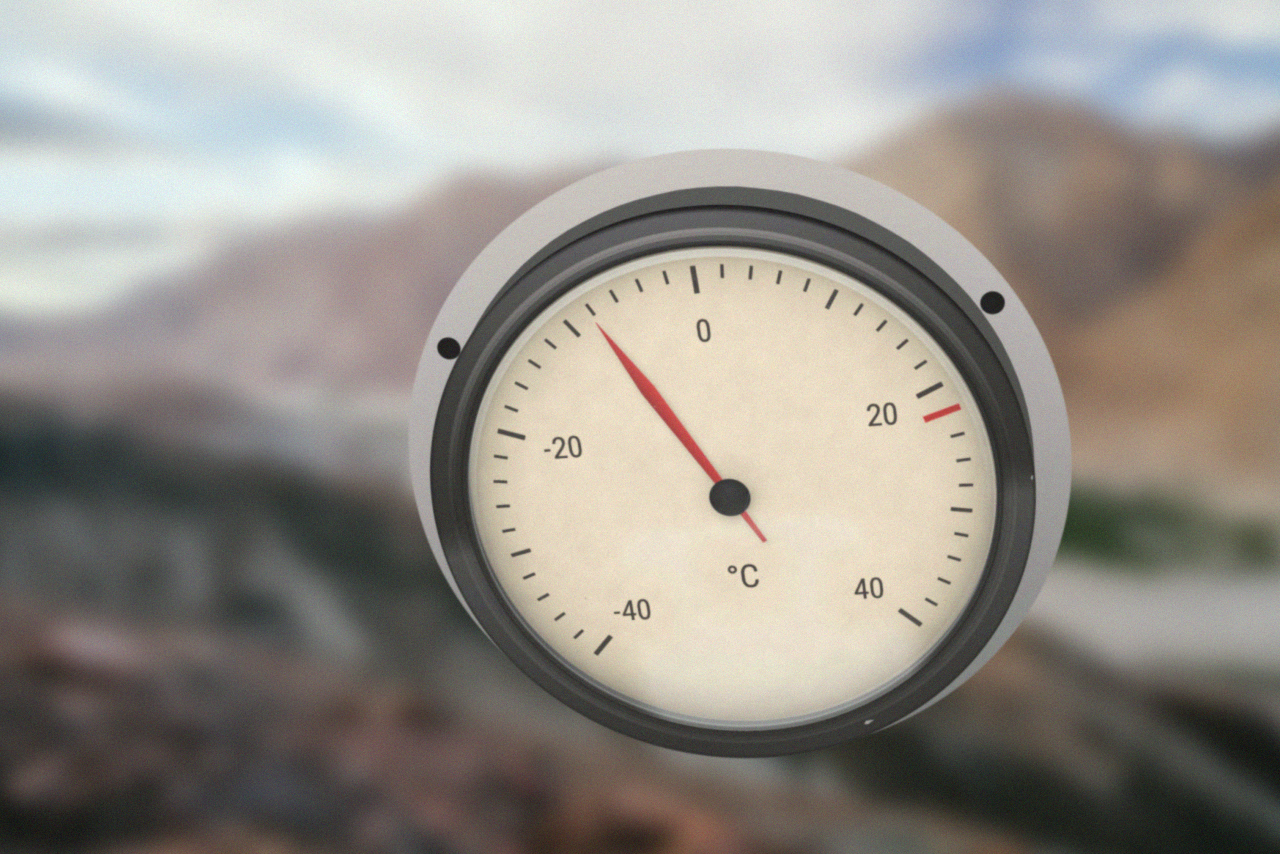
-8 °C
